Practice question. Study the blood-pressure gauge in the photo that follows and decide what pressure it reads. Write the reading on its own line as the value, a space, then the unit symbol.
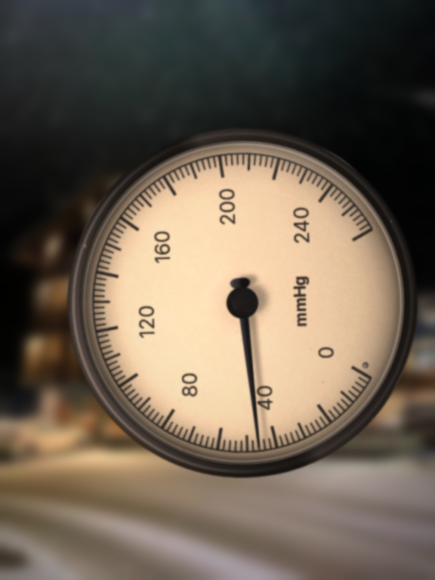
46 mmHg
